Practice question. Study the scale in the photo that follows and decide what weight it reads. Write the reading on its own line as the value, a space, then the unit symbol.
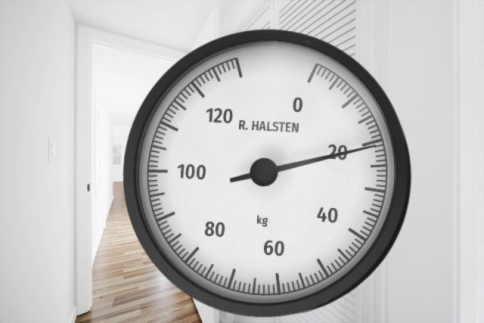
21 kg
